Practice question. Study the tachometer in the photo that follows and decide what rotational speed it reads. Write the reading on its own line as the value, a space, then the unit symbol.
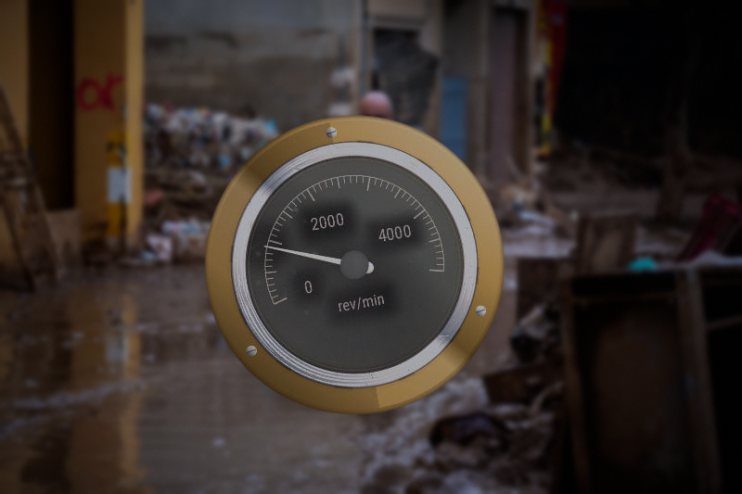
900 rpm
